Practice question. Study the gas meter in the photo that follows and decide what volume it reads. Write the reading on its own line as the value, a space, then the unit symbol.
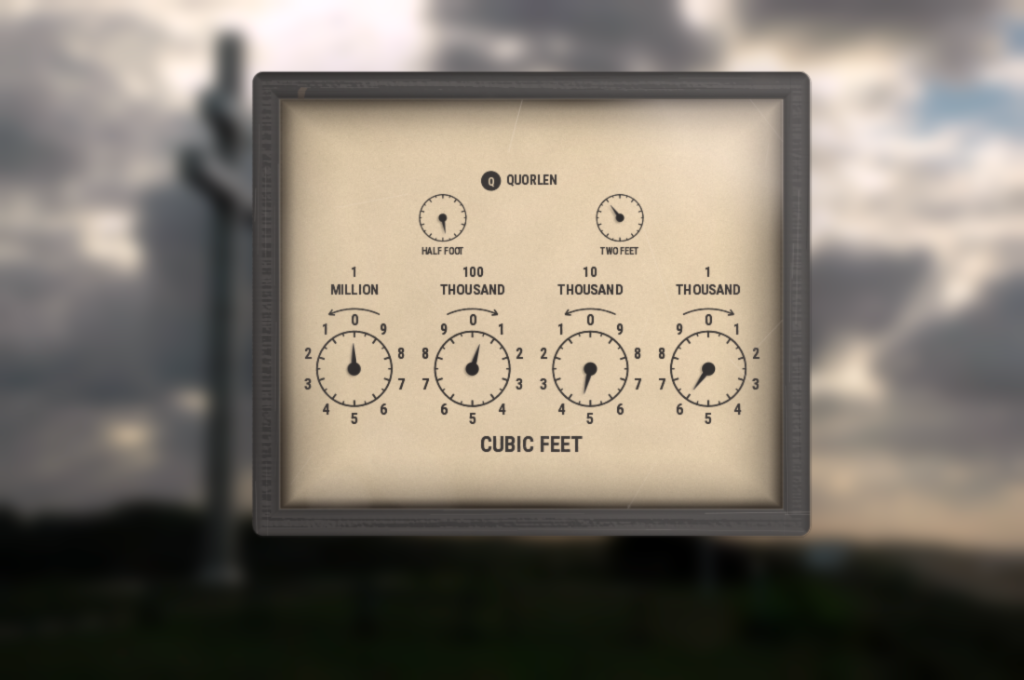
4600 ft³
